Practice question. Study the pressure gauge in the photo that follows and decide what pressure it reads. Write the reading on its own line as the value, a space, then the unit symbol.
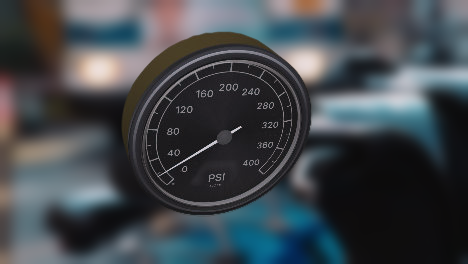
20 psi
